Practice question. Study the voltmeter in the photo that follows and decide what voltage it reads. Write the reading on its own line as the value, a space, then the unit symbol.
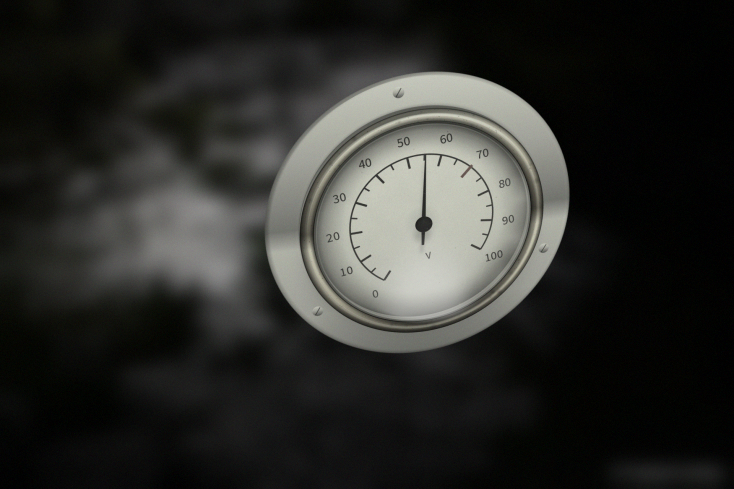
55 V
